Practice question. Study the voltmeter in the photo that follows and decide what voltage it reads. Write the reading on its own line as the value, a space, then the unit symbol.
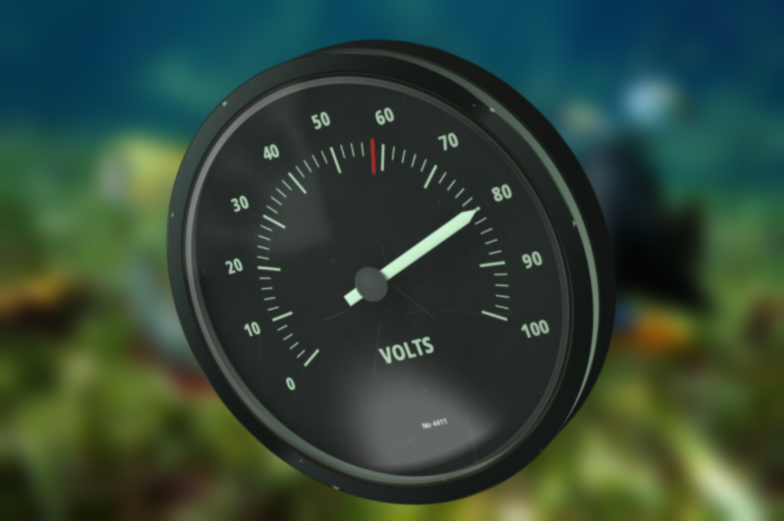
80 V
